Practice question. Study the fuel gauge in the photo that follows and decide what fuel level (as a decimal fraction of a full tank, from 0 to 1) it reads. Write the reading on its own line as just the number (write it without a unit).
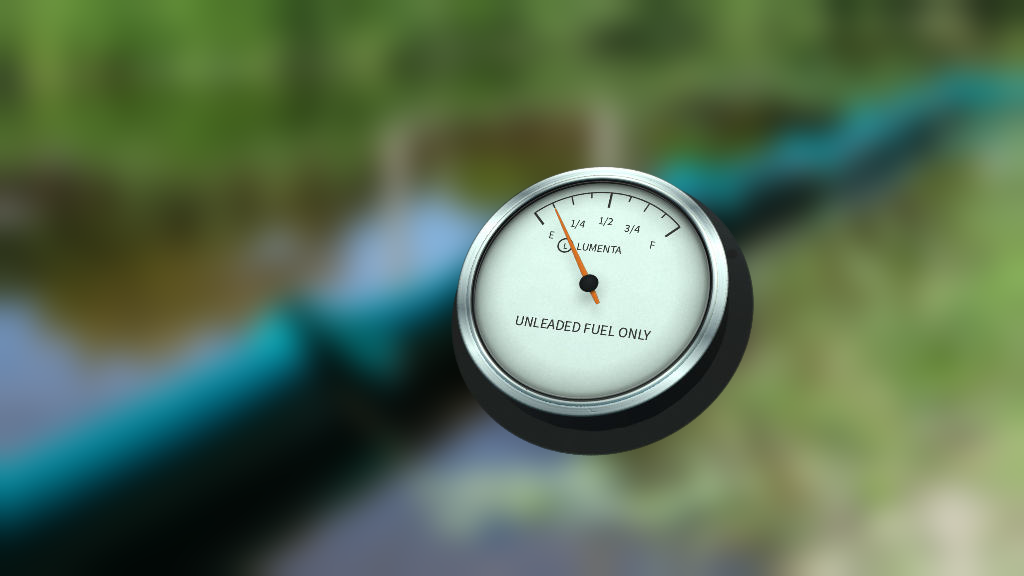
0.125
